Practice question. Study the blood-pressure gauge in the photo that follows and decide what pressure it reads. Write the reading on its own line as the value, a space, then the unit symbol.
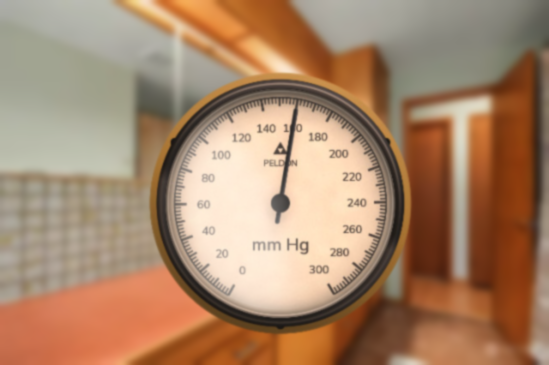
160 mmHg
